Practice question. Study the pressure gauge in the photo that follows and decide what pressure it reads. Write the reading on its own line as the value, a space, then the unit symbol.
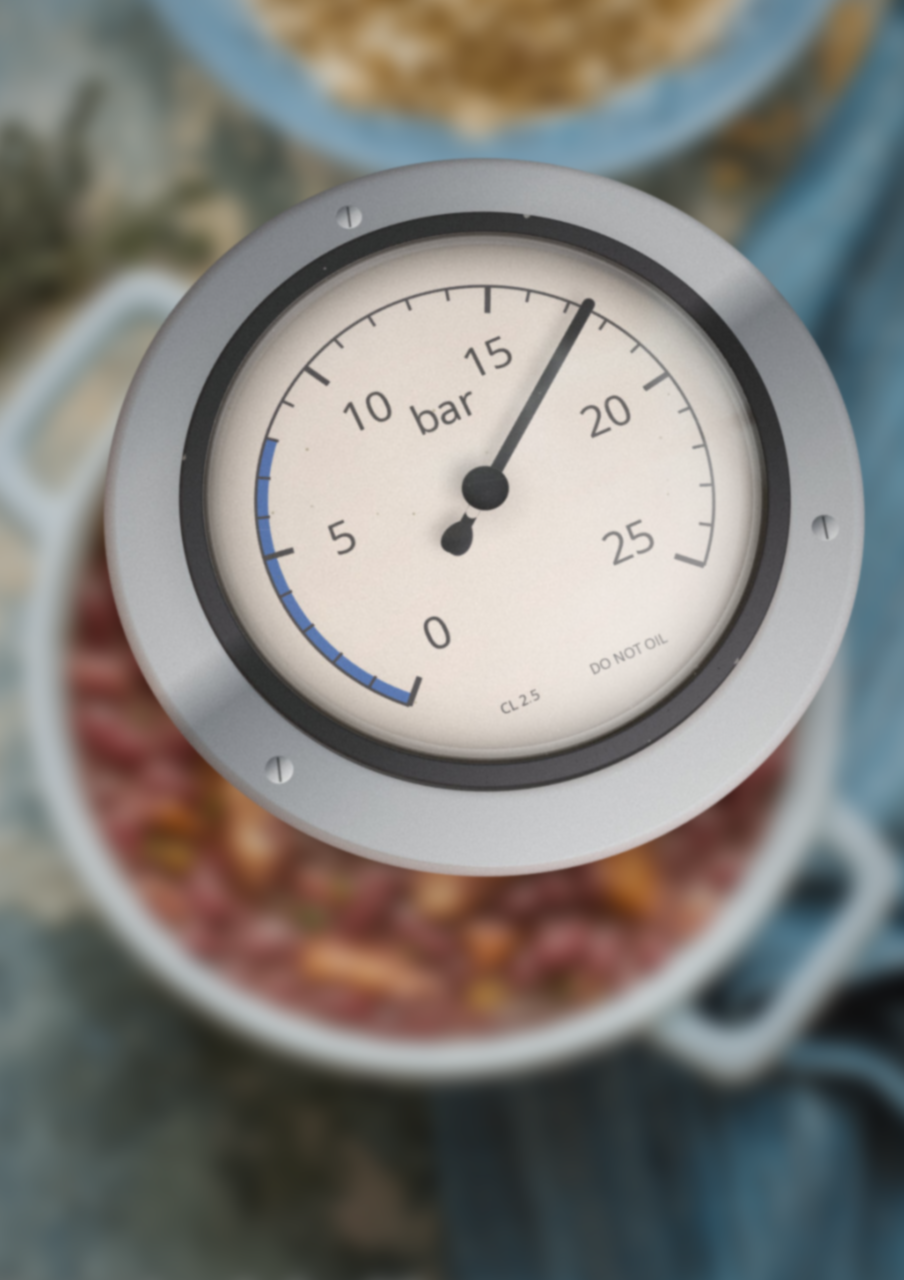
17.5 bar
